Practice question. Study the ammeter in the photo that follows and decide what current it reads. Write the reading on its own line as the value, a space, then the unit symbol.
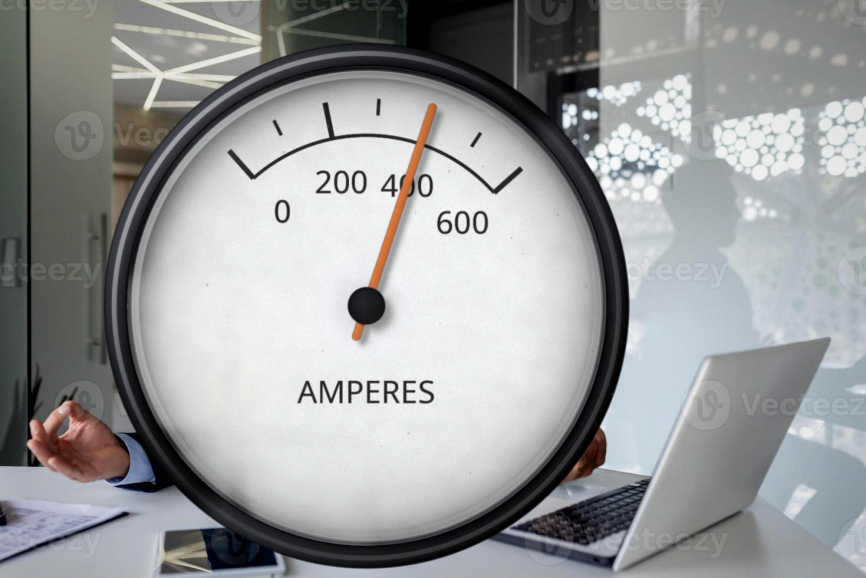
400 A
